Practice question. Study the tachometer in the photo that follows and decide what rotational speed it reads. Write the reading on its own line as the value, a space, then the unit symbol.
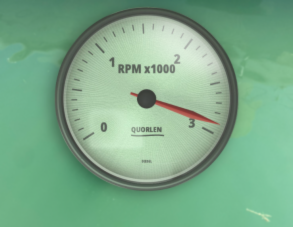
2900 rpm
